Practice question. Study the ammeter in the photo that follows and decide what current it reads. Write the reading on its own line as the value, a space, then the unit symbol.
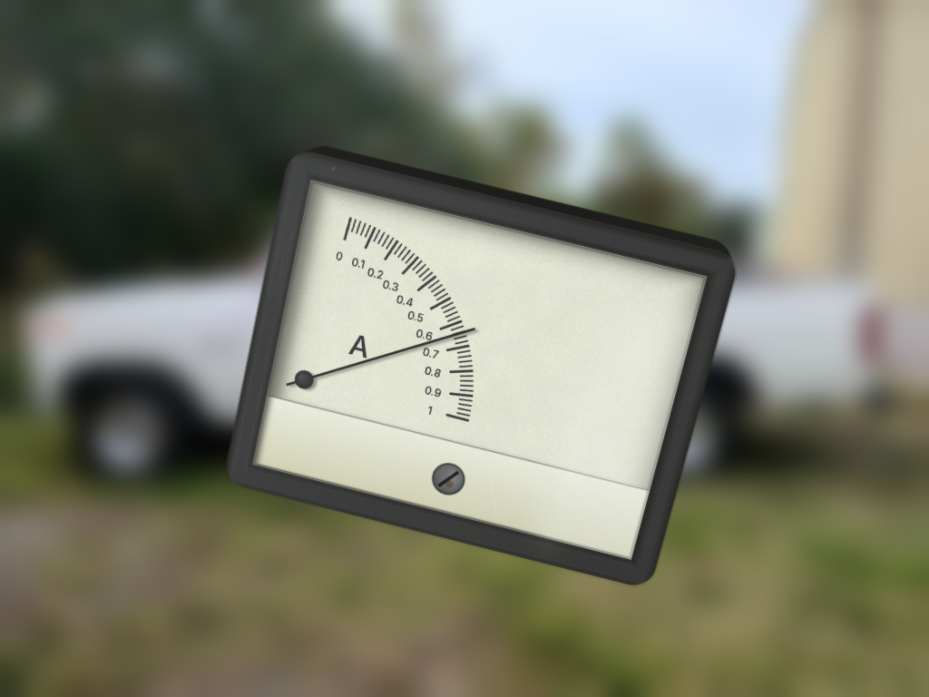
0.64 A
